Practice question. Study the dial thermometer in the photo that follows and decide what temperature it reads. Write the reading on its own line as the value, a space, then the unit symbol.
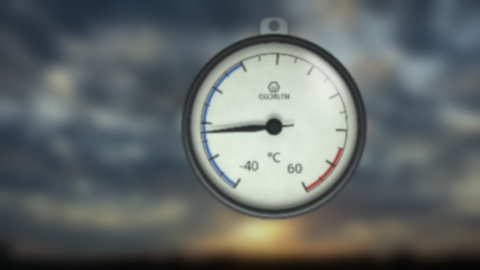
-22.5 °C
